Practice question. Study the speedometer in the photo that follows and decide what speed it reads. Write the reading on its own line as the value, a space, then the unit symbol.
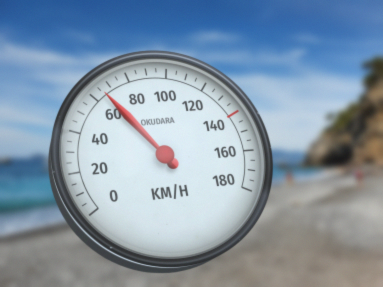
65 km/h
